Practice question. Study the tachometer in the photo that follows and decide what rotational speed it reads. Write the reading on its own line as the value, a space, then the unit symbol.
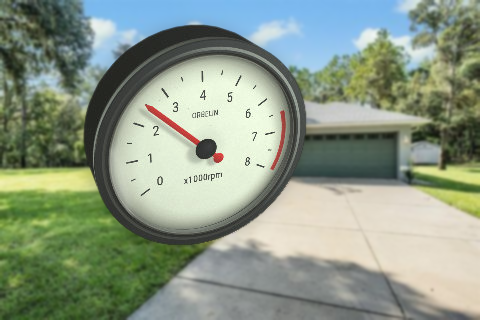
2500 rpm
